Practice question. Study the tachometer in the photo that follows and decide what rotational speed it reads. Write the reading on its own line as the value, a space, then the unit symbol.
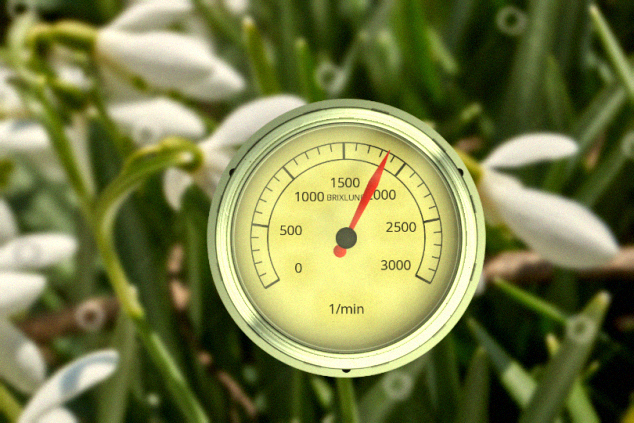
1850 rpm
